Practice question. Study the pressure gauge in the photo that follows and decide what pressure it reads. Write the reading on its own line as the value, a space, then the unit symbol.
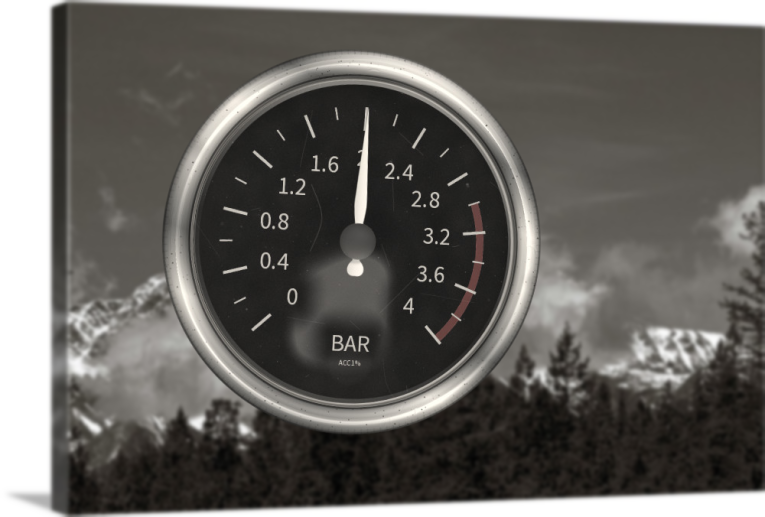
2 bar
